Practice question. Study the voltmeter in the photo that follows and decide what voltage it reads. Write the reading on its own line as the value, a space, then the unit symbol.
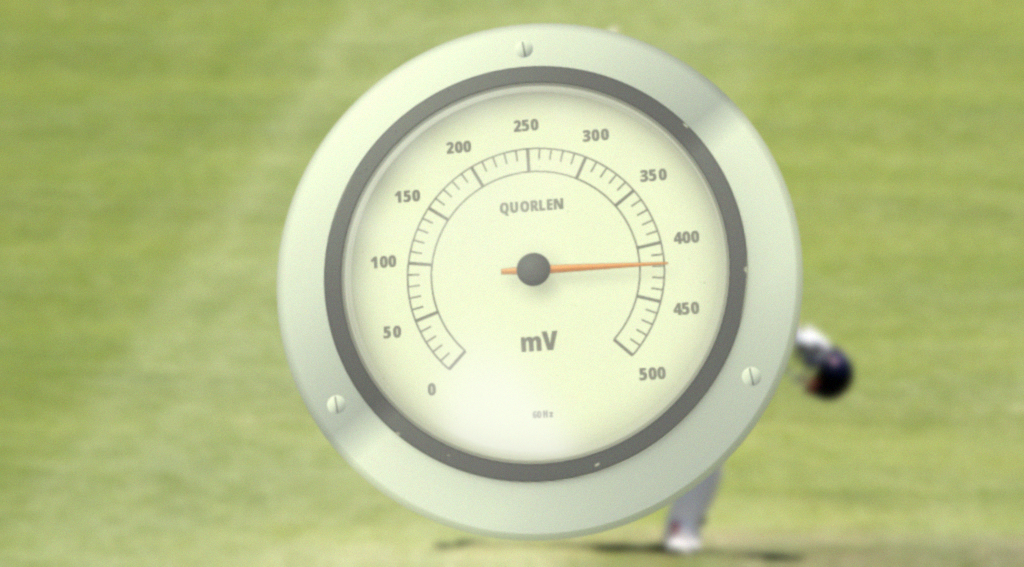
420 mV
